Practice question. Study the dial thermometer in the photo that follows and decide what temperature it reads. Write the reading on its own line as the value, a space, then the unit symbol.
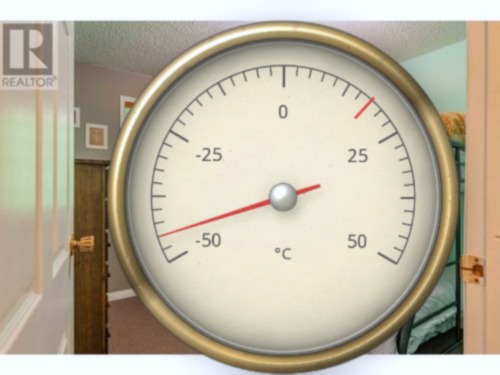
-45 °C
